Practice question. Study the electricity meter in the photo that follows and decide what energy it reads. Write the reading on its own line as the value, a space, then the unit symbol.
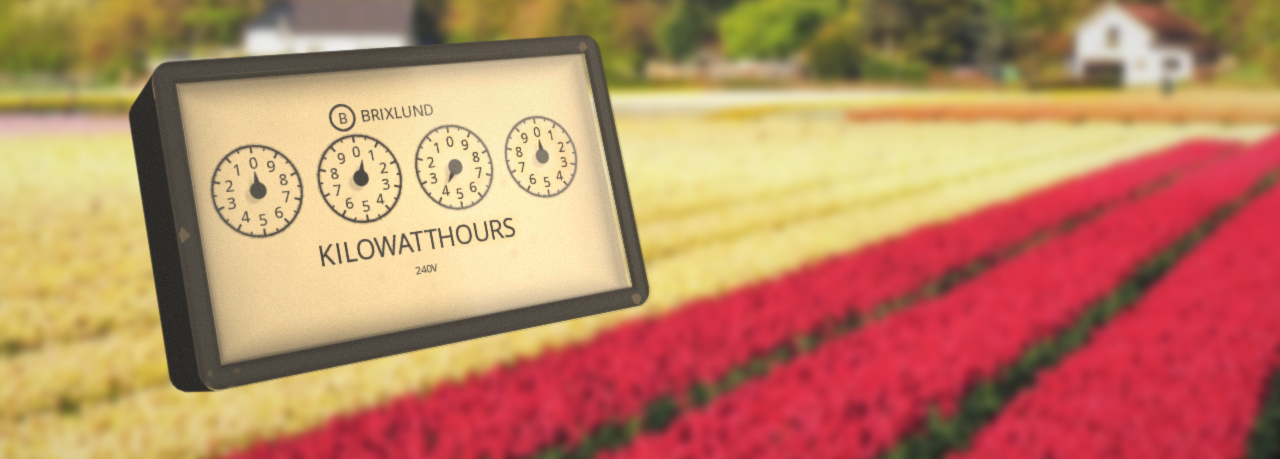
40 kWh
